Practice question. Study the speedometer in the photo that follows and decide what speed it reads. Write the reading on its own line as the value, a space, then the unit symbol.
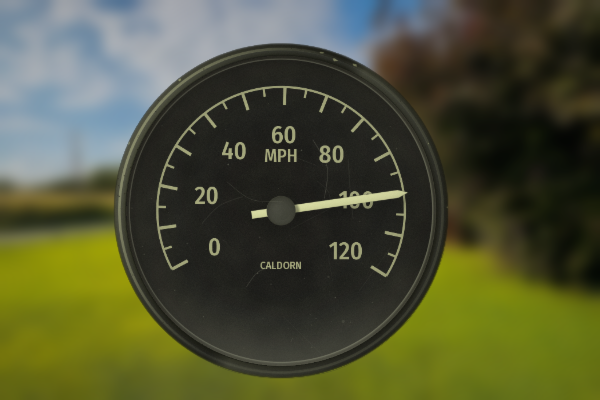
100 mph
